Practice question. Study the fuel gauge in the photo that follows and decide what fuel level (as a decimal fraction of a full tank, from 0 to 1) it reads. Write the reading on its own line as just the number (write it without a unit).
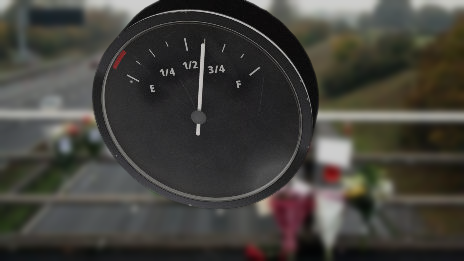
0.625
